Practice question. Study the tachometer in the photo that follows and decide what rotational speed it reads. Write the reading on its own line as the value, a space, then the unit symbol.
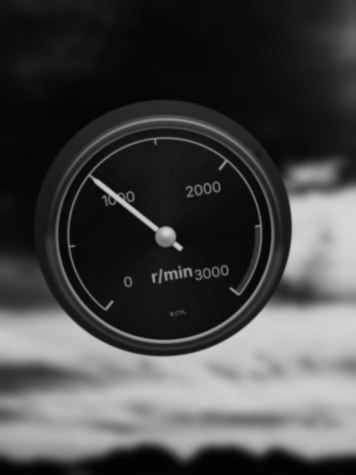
1000 rpm
